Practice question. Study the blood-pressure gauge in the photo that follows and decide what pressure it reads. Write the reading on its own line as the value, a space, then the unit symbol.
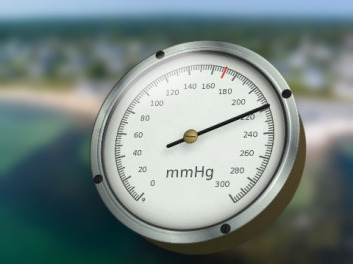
220 mmHg
